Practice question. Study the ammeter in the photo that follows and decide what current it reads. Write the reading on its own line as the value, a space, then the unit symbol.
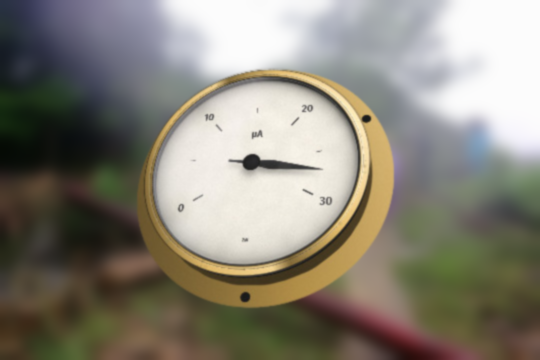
27.5 µA
